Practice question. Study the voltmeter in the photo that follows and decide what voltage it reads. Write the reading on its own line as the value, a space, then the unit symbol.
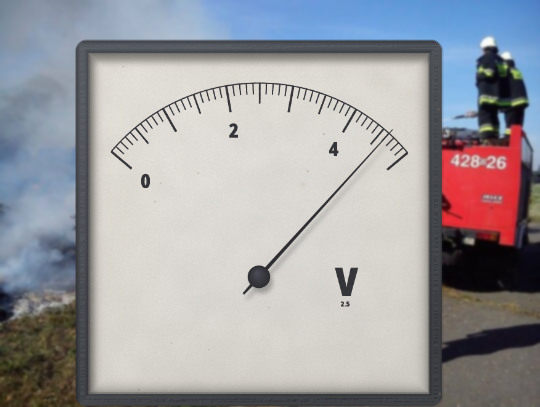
4.6 V
